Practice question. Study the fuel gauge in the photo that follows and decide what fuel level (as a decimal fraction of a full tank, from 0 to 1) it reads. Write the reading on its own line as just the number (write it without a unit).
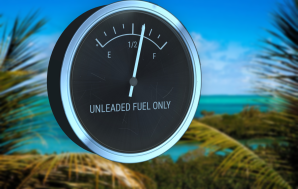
0.625
